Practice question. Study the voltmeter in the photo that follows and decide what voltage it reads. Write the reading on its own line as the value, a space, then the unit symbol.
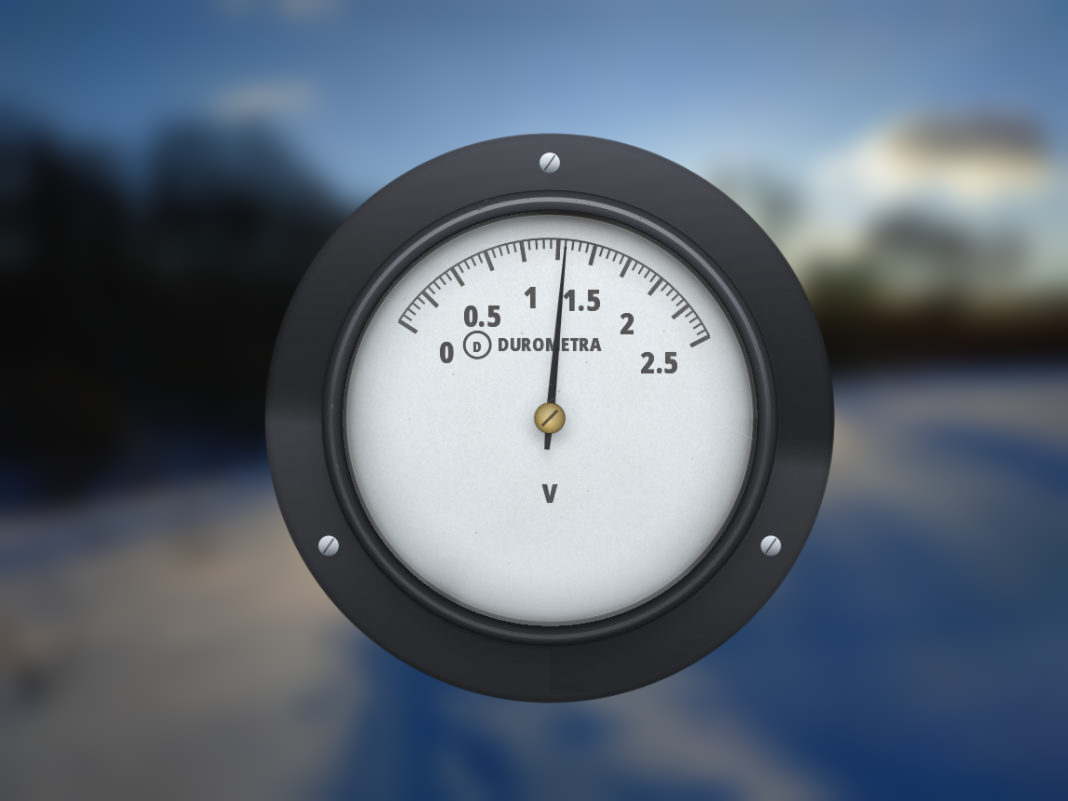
1.3 V
